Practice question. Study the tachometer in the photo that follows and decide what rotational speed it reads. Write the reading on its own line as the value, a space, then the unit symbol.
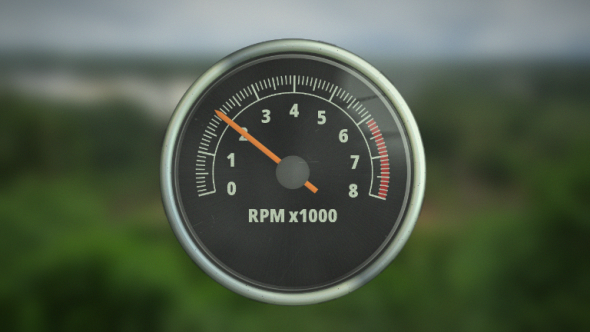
2000 rpm
